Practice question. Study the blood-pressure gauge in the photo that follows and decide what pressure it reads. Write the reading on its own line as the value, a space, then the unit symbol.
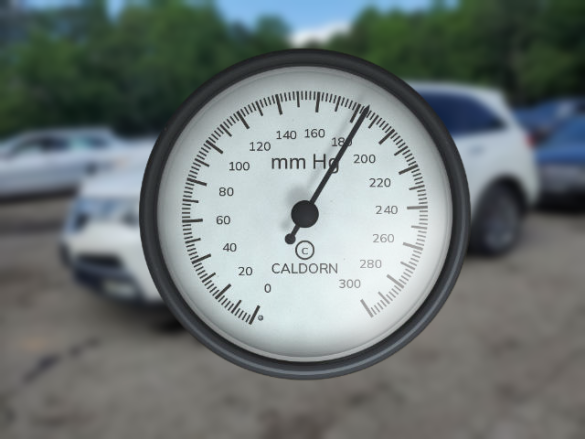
184 mmHg
